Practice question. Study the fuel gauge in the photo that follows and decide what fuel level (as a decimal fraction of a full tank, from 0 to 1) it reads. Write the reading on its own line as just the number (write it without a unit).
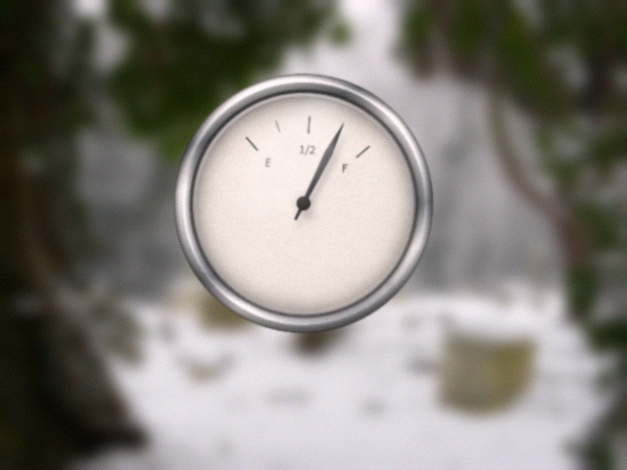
0.75
